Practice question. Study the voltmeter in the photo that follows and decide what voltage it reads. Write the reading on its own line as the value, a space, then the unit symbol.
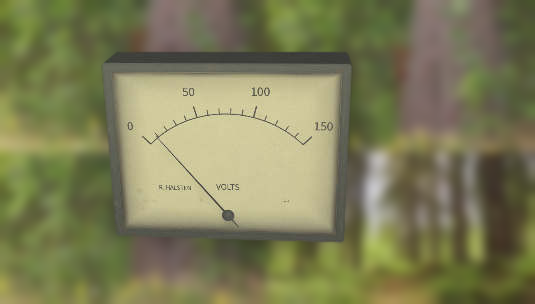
10 V
